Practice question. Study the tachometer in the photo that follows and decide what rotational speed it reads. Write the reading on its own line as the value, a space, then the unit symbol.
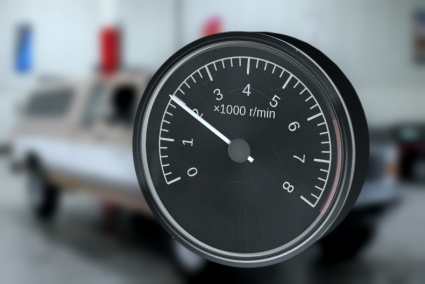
2000 rpm
